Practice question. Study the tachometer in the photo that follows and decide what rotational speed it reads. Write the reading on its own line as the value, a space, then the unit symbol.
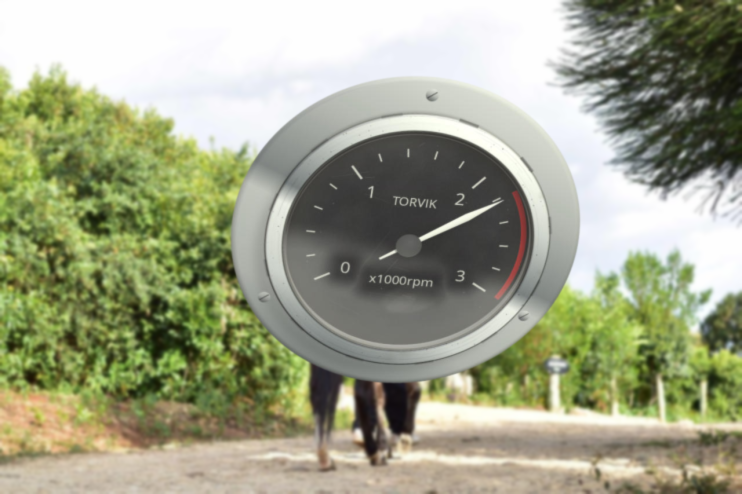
2200 rpm
